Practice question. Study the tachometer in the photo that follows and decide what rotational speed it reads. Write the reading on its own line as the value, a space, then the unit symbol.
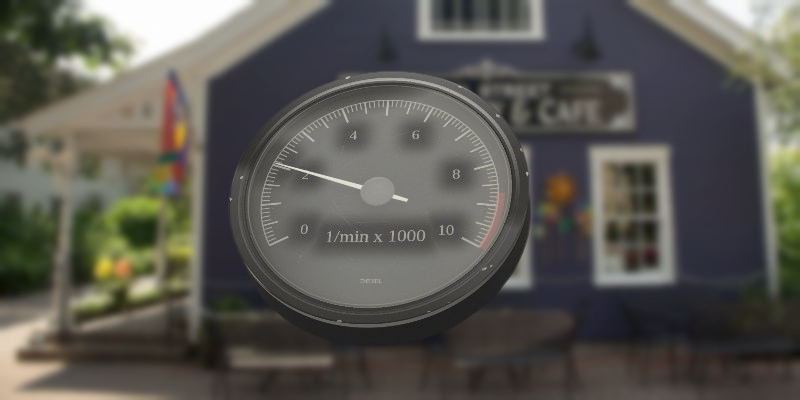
2000 rpm
